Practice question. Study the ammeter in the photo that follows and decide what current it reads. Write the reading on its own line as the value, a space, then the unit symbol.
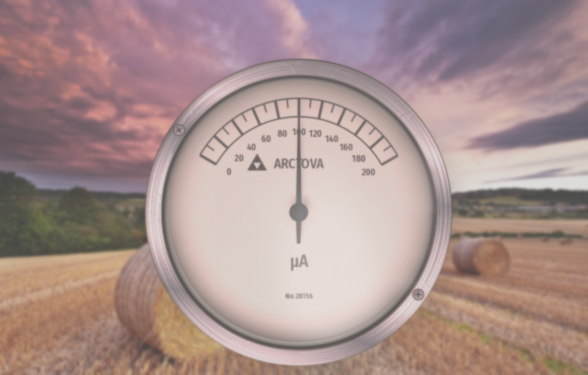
100 µA
